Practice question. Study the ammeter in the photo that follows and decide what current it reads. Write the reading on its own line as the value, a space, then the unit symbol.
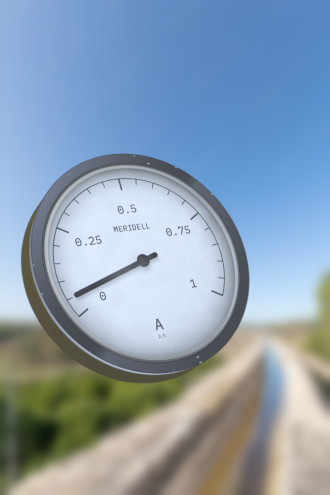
0.05 A
